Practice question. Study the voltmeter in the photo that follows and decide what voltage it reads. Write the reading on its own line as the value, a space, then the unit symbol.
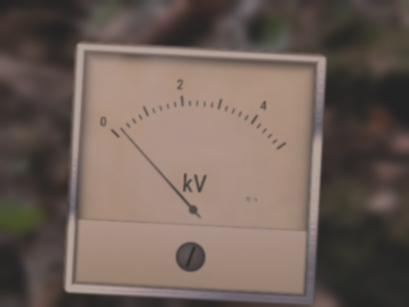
0.2 kV
